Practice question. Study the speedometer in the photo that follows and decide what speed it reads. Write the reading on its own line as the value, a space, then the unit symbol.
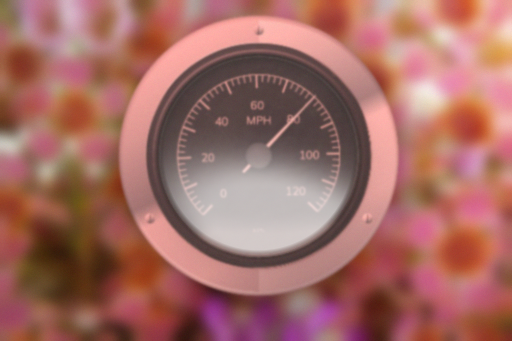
80 mph
